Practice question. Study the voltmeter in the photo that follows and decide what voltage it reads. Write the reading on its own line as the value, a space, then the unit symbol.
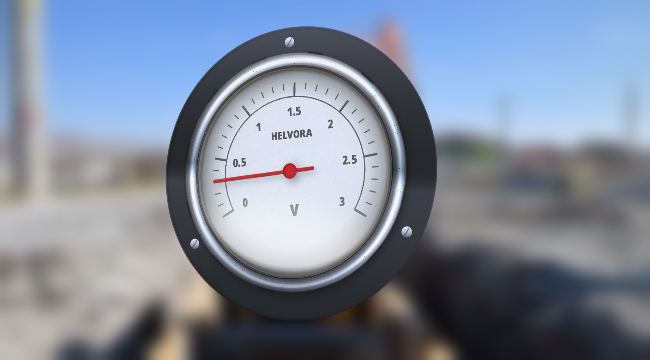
0.3 V
